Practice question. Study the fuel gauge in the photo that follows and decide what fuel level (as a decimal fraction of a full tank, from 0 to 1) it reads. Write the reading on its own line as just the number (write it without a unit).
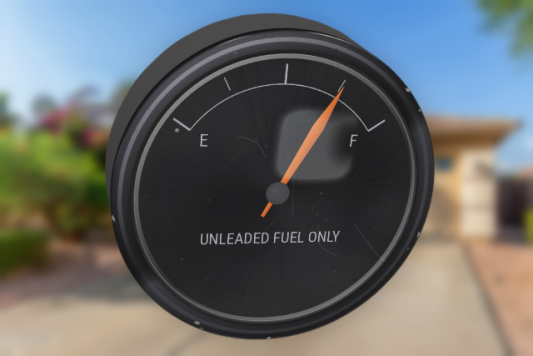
0.75
